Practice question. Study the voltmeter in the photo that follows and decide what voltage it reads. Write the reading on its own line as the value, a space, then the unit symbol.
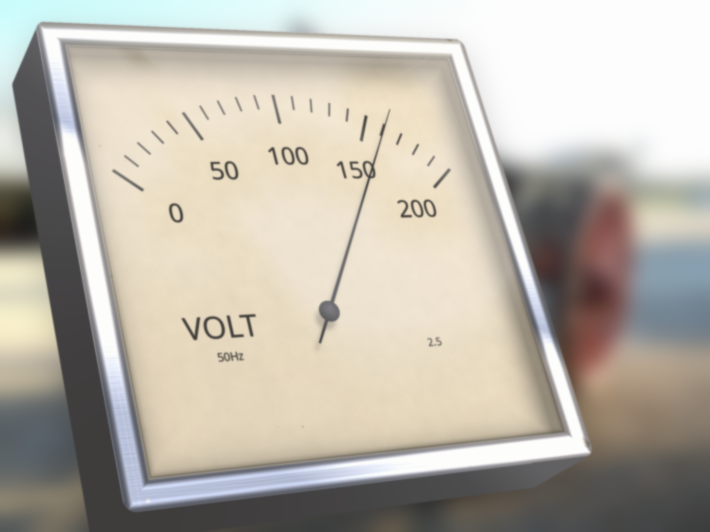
160 V
